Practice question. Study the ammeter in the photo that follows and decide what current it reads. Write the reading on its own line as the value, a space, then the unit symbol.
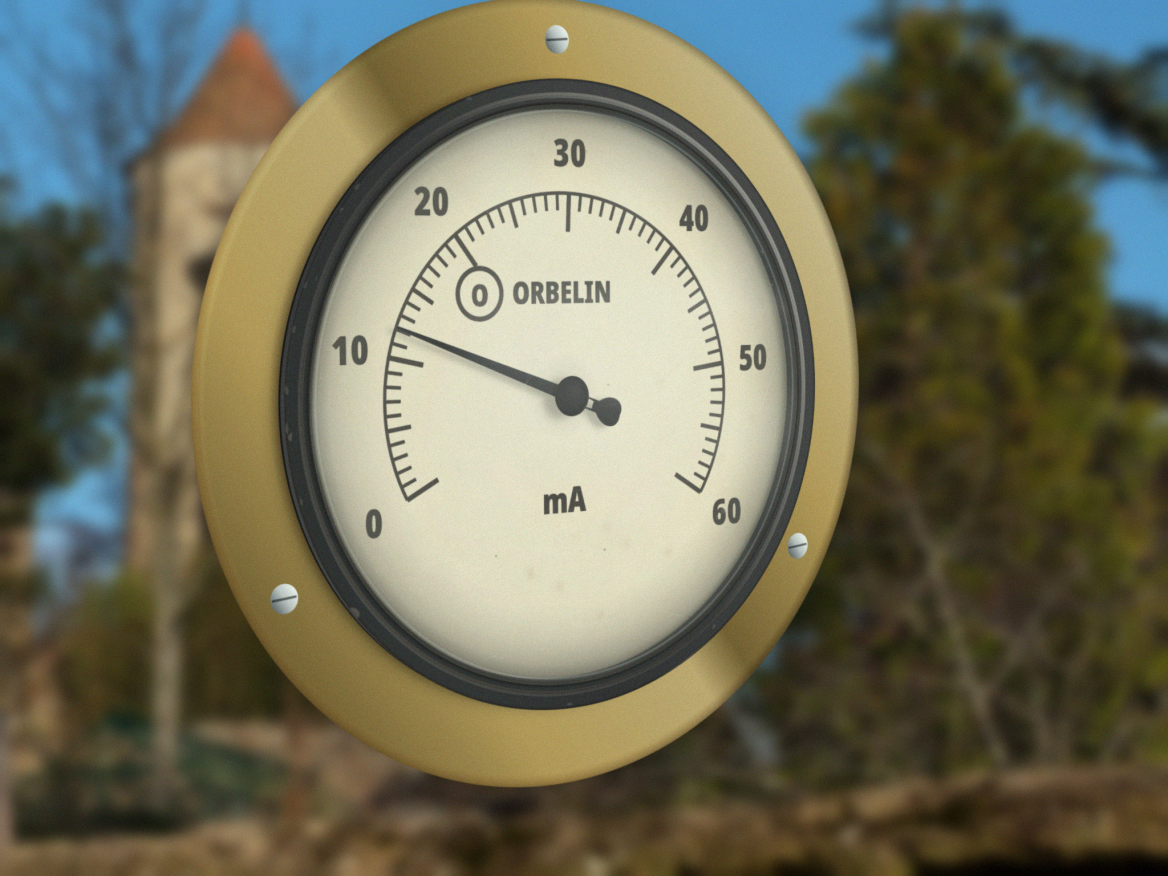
12 mA
